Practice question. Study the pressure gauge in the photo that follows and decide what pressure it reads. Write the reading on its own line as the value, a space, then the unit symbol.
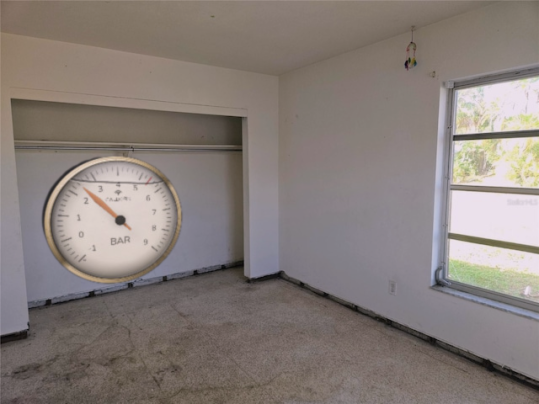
2.4 bar
